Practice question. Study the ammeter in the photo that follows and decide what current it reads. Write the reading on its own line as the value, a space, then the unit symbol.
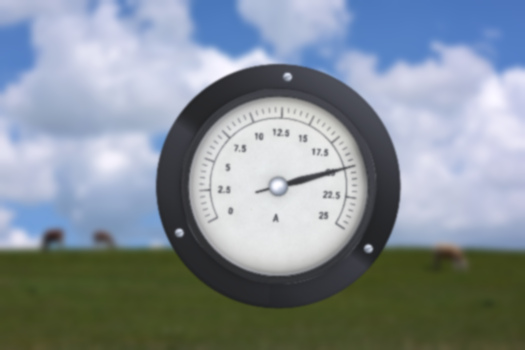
20 A
